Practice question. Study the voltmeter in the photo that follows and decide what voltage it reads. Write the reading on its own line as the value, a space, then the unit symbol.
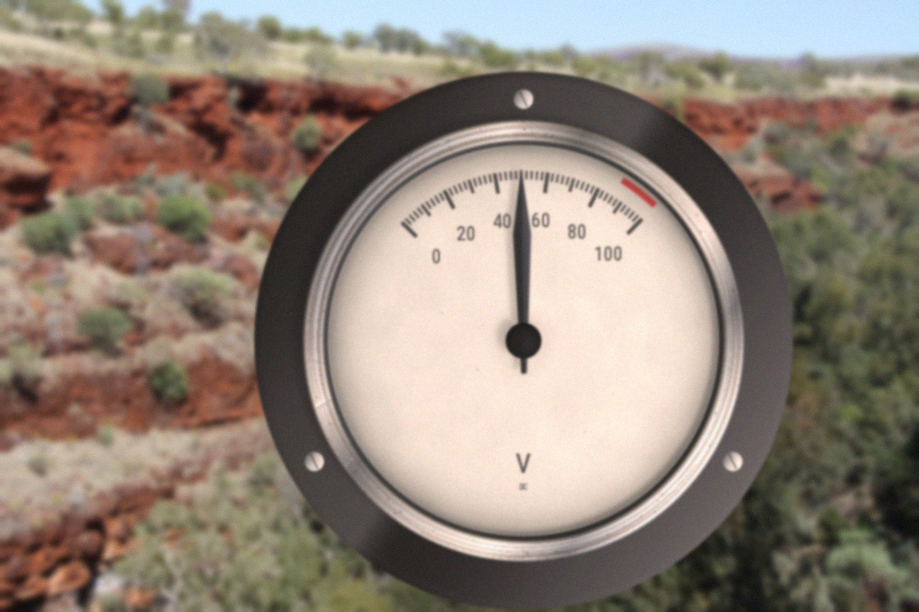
50 V
